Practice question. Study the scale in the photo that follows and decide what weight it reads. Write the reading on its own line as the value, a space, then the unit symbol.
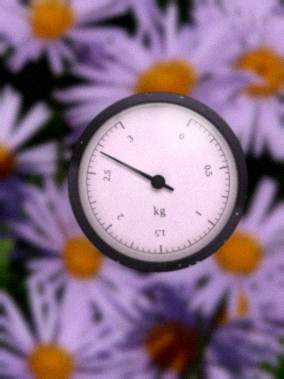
2.7 kg
